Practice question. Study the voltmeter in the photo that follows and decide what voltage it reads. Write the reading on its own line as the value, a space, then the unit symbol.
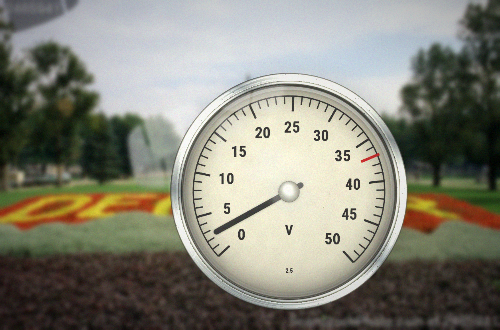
2.5 V
